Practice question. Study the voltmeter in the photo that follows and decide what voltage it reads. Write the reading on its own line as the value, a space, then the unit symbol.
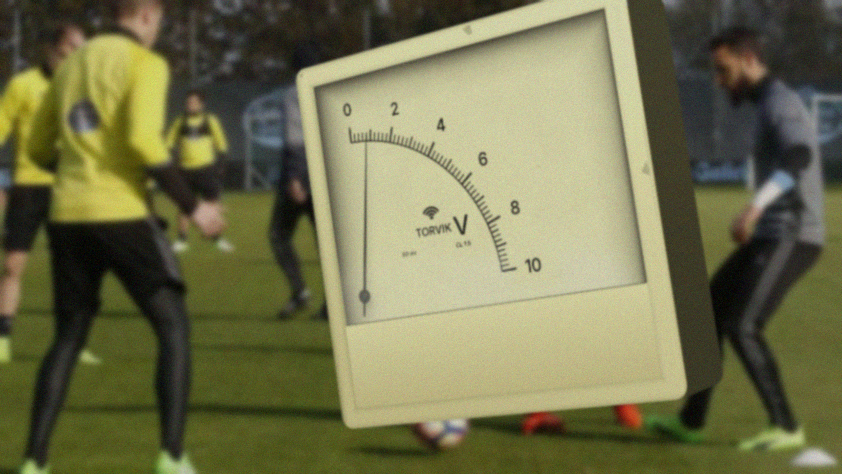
1 V
